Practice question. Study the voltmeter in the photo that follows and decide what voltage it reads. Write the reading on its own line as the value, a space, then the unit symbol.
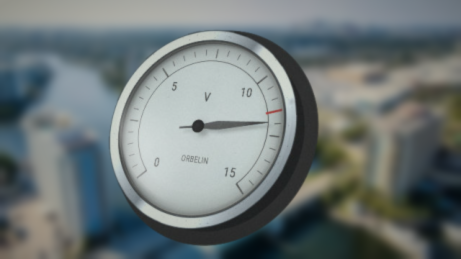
12 V
